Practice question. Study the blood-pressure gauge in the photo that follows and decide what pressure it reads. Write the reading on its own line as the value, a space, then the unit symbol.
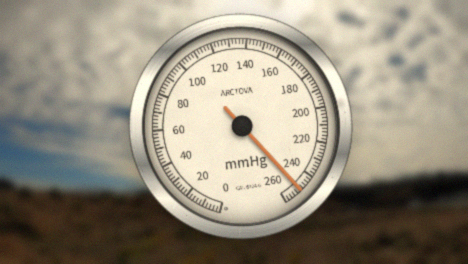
250 mmHg
